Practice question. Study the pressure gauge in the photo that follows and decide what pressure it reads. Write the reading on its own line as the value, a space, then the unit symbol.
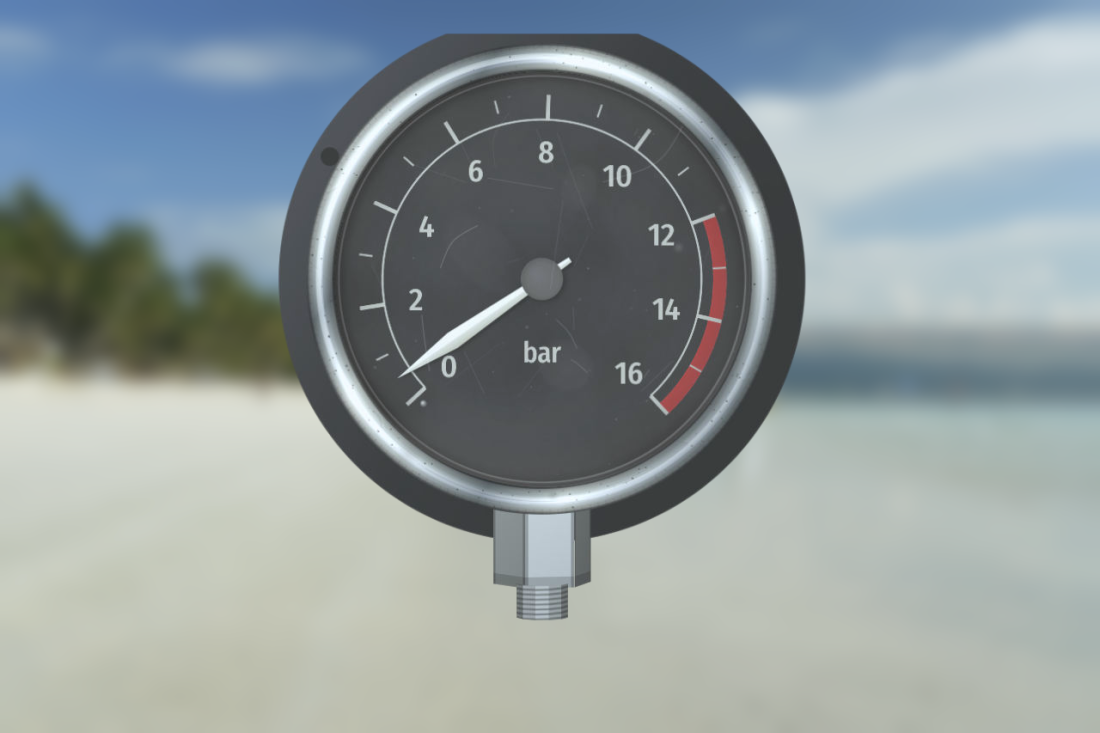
0.5 bar
